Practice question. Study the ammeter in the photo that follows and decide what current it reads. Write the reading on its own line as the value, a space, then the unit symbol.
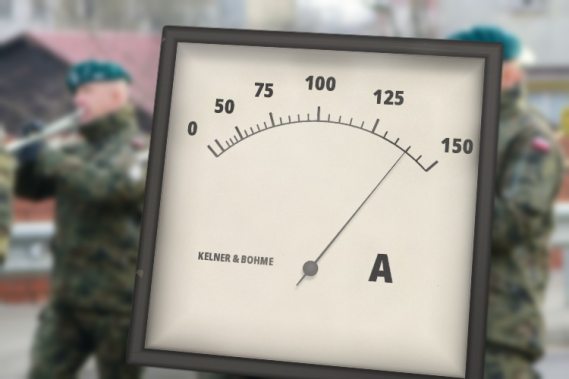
140 A
